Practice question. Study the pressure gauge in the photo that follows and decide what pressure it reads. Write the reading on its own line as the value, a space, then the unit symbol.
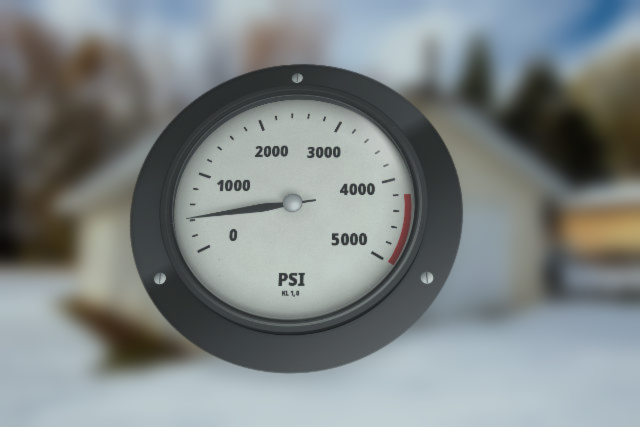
400 psi
